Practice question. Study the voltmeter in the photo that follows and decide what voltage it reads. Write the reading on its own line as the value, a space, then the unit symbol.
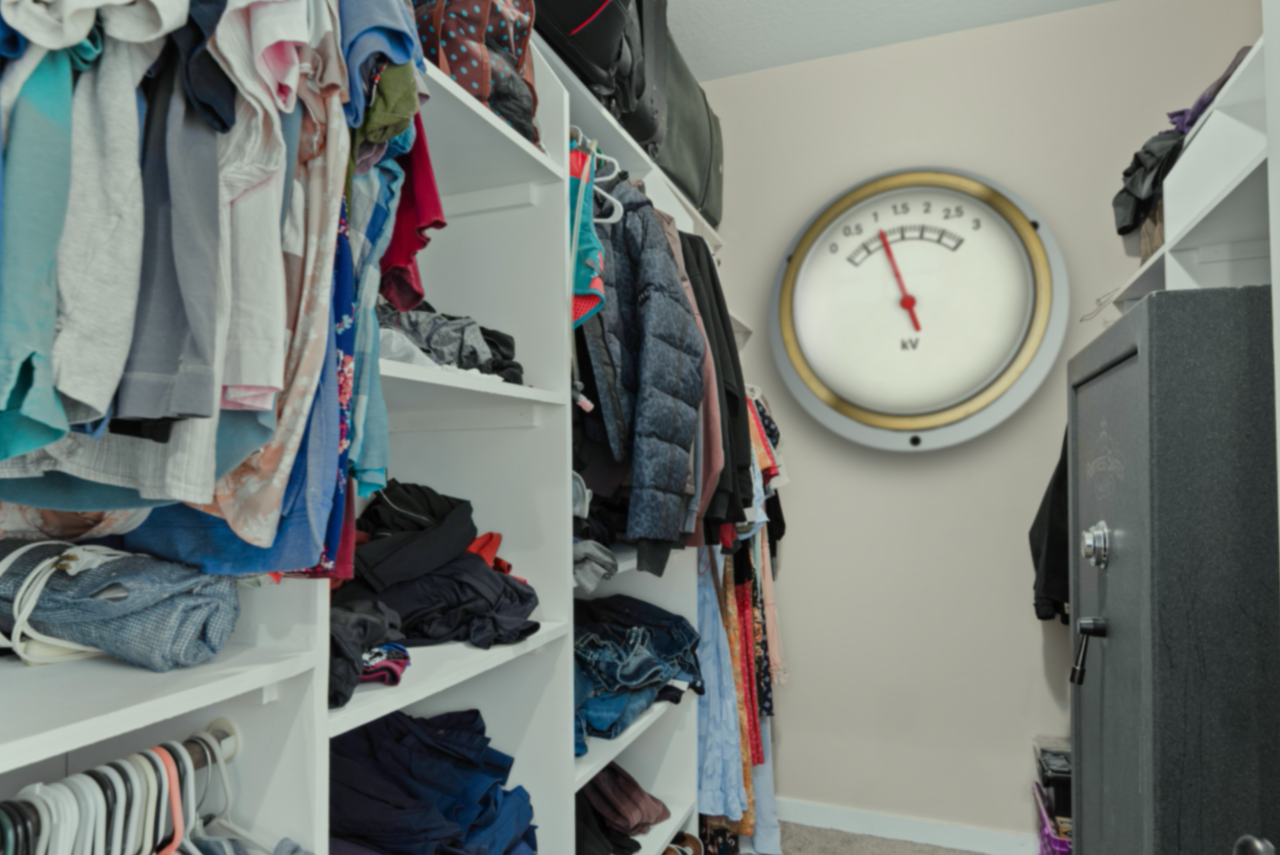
1 kV
